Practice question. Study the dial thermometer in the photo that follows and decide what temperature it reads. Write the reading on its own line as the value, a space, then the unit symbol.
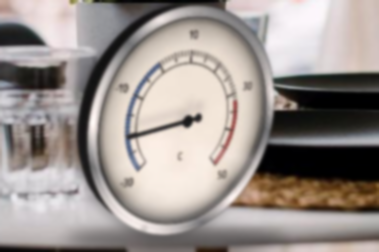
-20 °C
